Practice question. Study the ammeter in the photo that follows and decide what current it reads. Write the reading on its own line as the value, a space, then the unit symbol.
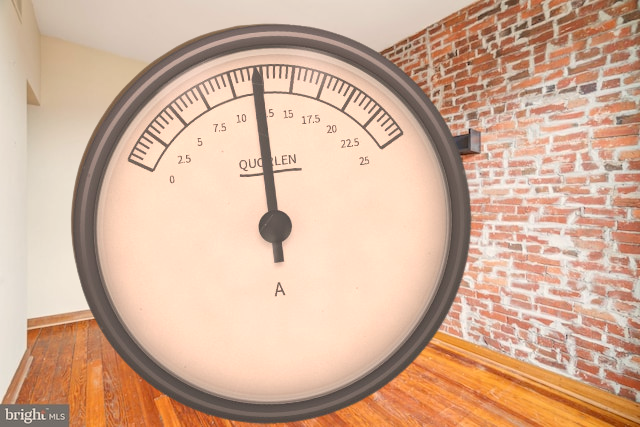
12 A
